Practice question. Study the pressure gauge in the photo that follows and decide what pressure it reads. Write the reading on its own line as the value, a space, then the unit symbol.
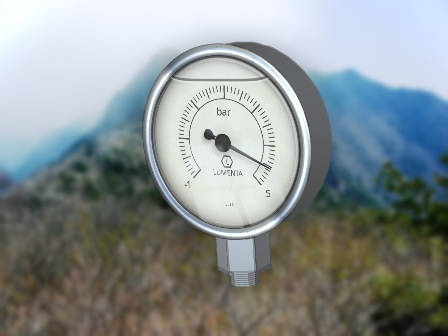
4.5 bar
